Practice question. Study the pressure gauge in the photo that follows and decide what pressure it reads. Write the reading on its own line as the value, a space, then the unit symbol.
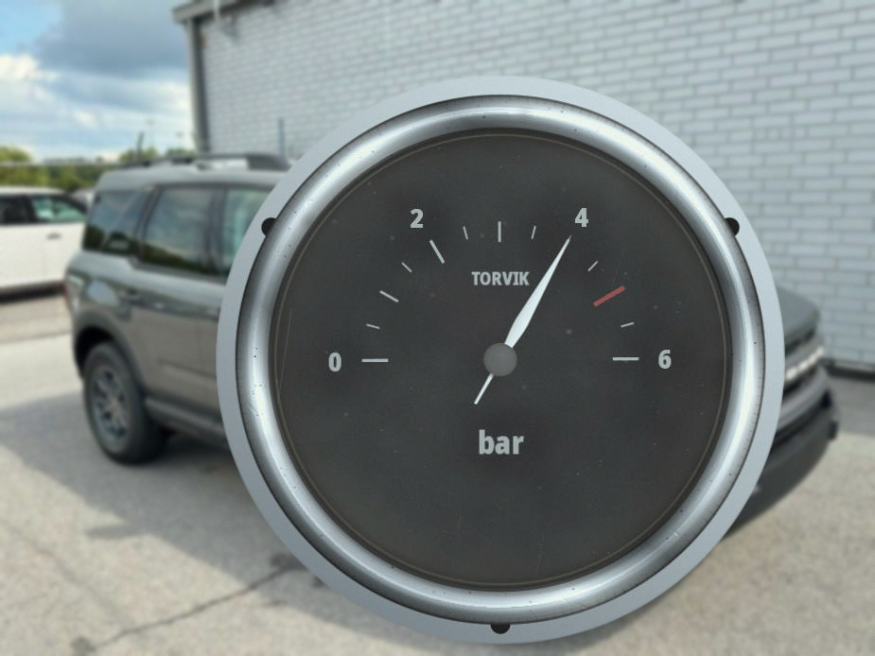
4 bar
